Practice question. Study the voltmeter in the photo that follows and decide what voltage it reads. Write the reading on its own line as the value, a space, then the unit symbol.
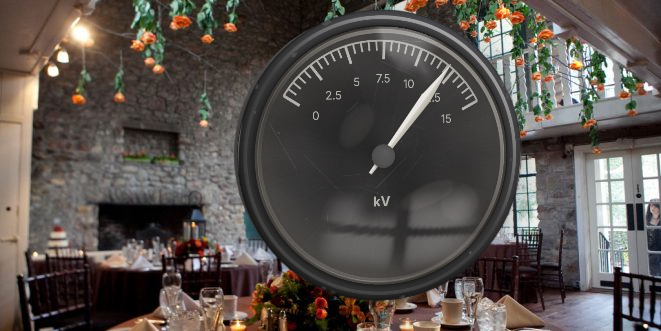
12 kV
